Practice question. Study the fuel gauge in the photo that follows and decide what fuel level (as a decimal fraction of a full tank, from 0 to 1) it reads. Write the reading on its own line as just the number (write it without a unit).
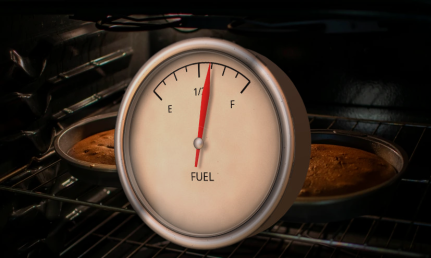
0.625
